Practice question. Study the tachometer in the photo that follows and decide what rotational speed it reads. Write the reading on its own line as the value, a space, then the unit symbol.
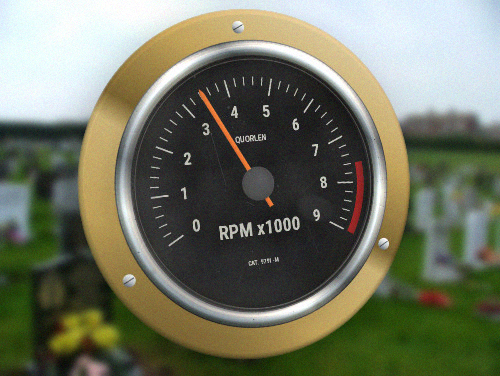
3400 rpm
